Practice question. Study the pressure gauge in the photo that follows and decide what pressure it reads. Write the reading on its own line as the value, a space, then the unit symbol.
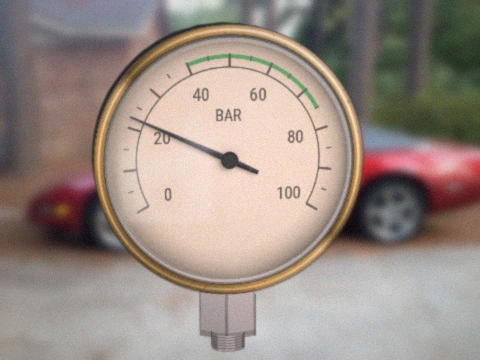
22.5 bar
